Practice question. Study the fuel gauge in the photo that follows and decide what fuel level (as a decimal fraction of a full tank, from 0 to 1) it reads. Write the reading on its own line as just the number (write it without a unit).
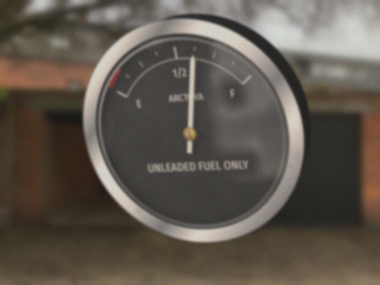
0.625
